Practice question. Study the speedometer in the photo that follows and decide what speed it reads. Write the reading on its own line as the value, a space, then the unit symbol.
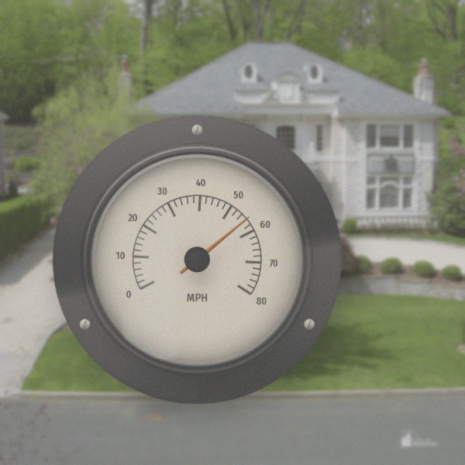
56 mph
